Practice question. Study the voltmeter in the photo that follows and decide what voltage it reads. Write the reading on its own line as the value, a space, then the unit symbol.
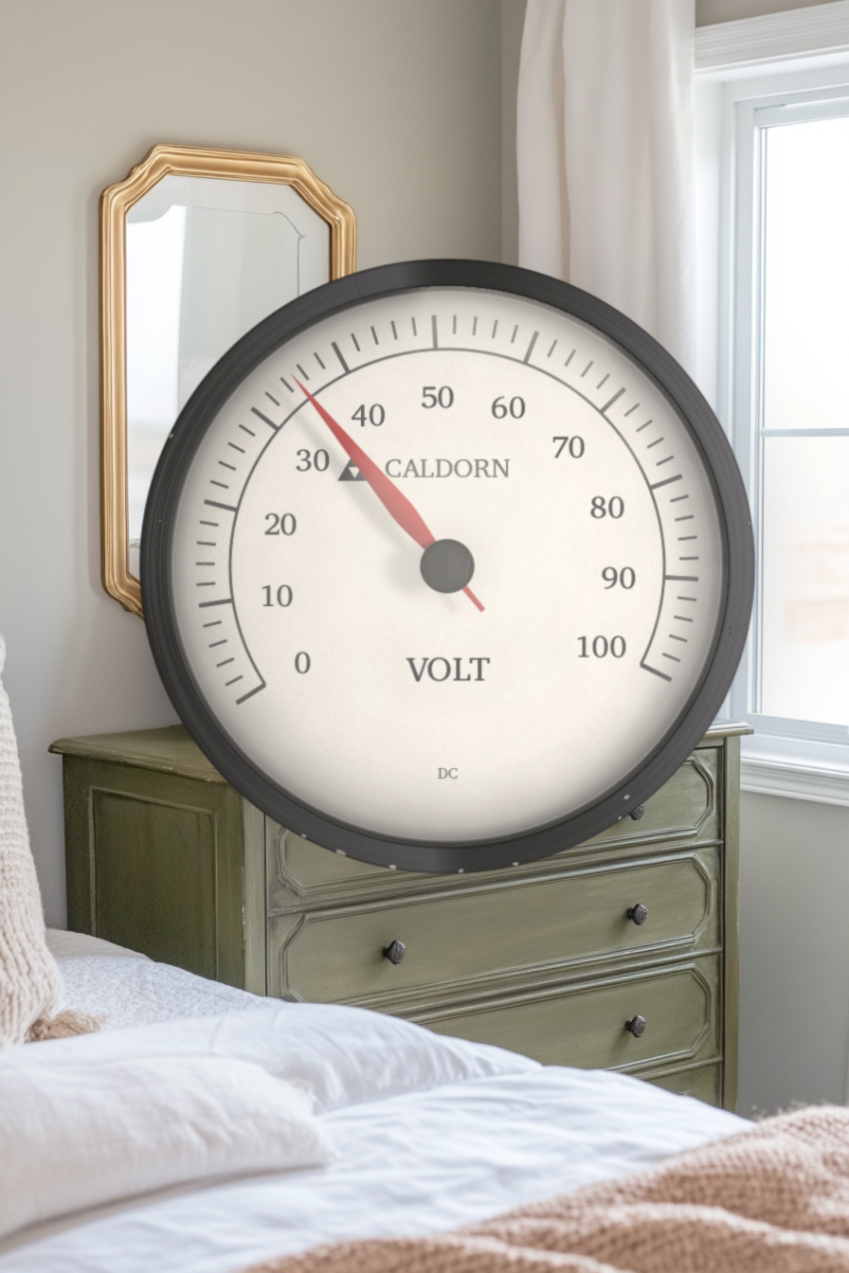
35 V
